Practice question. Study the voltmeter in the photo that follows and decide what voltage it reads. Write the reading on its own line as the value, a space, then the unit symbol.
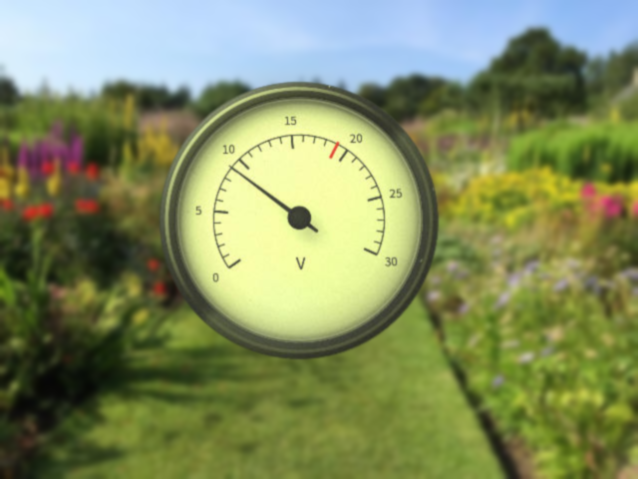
9 V
